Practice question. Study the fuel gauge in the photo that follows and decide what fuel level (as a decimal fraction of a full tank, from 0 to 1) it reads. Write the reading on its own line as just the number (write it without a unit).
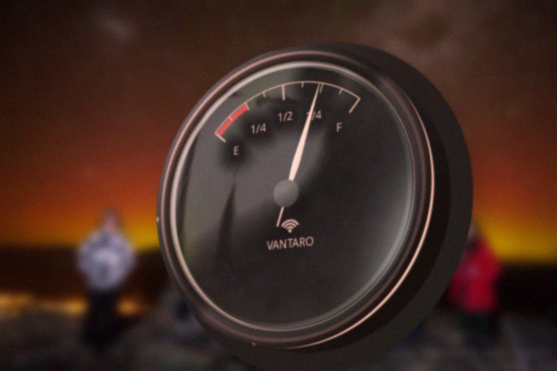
0.75
